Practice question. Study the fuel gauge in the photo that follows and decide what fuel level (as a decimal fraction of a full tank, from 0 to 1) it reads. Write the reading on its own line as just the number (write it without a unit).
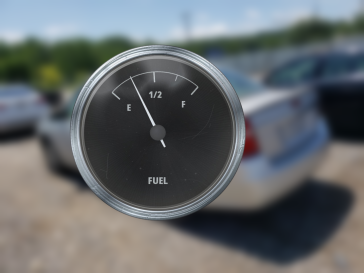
0.25
